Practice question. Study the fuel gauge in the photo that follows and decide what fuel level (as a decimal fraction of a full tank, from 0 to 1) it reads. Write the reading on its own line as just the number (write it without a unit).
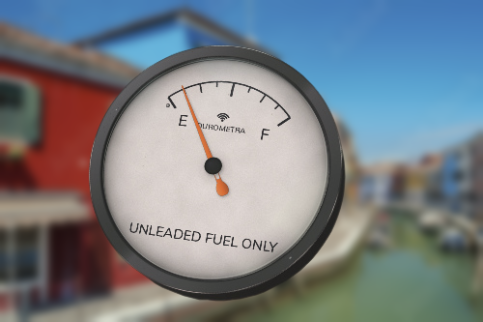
0.125
